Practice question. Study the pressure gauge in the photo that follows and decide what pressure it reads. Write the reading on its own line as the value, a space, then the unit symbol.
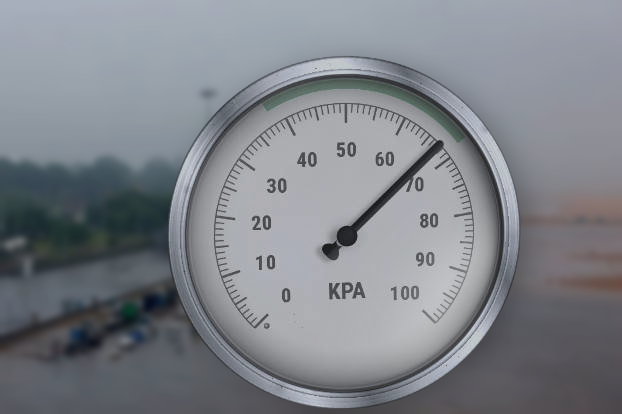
67 kPa
